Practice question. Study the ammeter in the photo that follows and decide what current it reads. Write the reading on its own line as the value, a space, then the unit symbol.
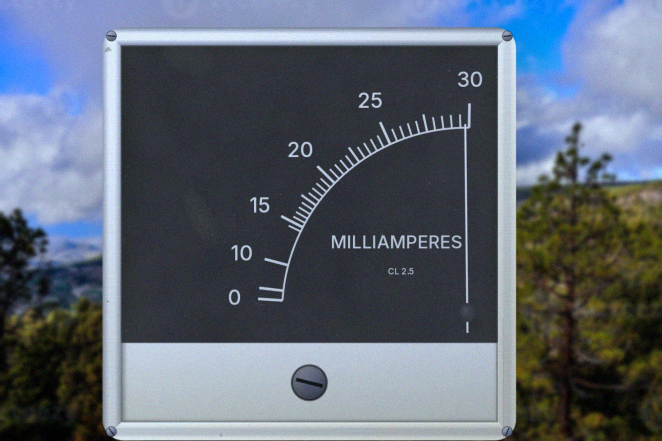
29.75 mA
